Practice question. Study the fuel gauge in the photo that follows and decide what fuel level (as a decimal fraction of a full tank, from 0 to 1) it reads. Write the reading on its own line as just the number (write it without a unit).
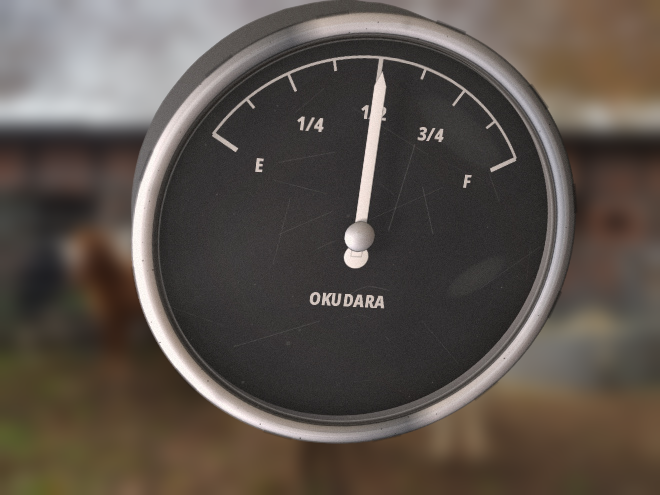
0.5
